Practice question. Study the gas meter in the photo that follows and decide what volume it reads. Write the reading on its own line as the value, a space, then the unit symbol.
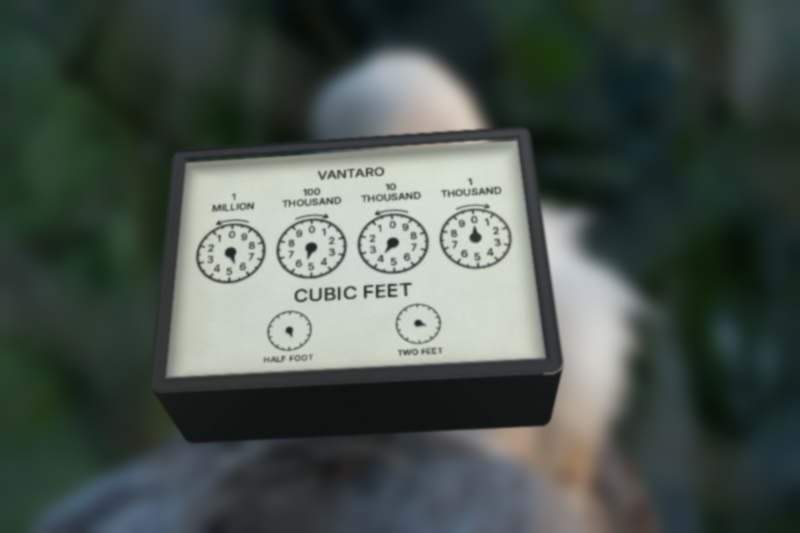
554000 ft³
